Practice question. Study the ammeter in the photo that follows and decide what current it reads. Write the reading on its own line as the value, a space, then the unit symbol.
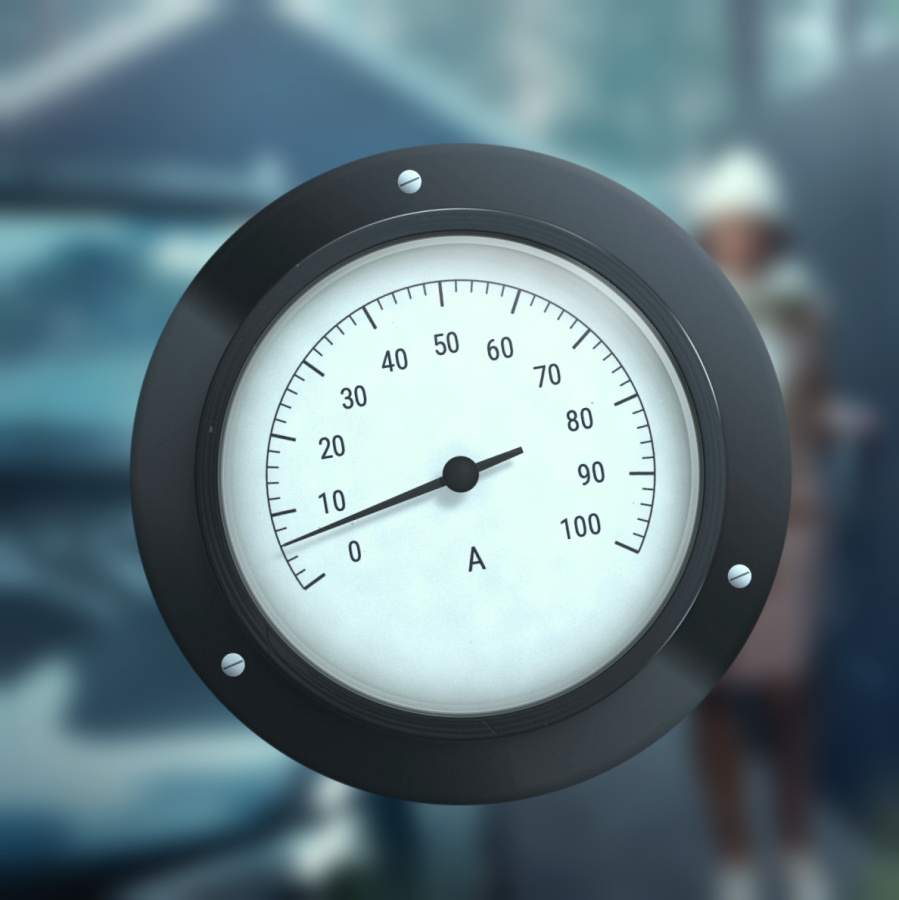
6 A
